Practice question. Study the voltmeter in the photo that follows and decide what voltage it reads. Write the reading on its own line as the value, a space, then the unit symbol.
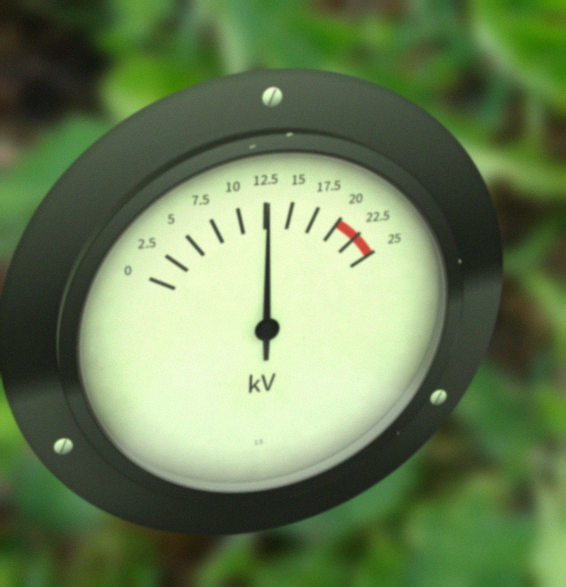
12.5 kV
